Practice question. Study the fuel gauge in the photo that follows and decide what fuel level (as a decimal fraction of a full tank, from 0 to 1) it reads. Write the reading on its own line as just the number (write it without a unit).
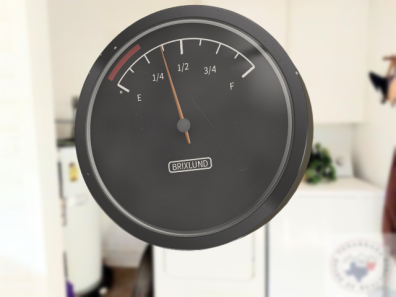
0.375
